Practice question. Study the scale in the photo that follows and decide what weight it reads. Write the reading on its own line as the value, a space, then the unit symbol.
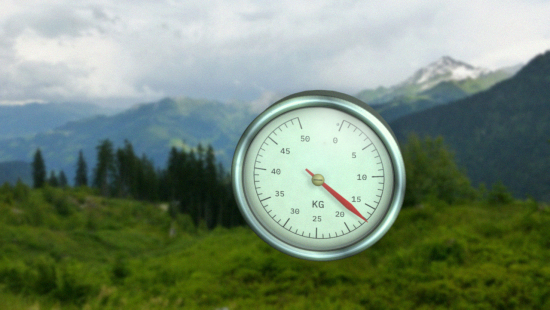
17 kg
